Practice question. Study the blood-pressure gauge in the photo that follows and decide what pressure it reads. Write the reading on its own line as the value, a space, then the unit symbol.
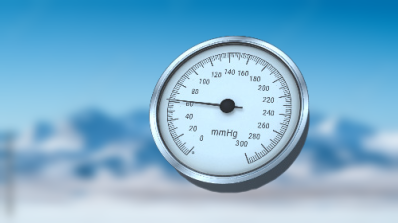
60 mmHg
